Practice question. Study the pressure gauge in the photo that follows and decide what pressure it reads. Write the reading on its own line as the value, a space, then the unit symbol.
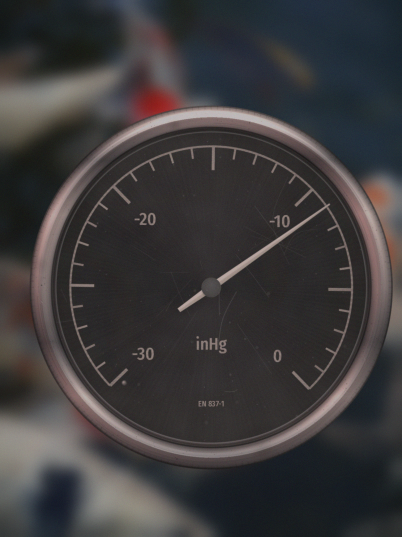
-9 inHg
